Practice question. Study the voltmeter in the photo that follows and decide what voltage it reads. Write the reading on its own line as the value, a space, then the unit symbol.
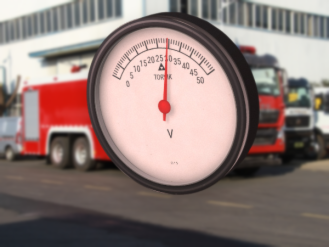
30 V
